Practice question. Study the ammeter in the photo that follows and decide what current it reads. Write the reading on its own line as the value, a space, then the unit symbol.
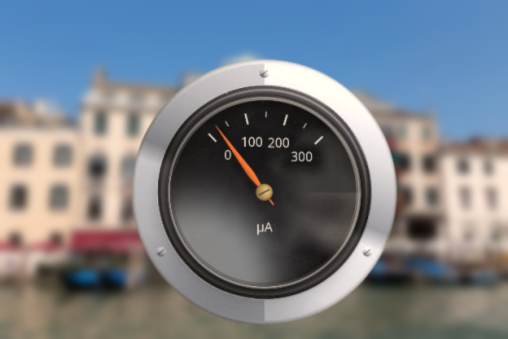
25 µA
